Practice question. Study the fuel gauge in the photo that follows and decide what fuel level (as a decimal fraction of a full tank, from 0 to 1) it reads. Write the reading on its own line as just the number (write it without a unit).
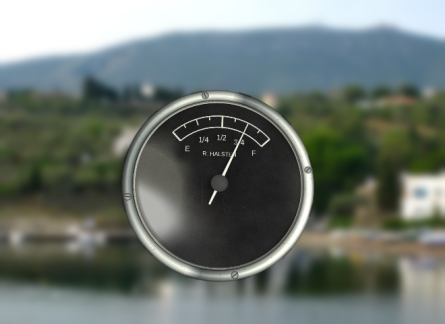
0.75
